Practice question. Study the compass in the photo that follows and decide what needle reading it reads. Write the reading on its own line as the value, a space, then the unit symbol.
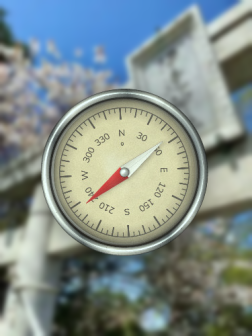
235 °
